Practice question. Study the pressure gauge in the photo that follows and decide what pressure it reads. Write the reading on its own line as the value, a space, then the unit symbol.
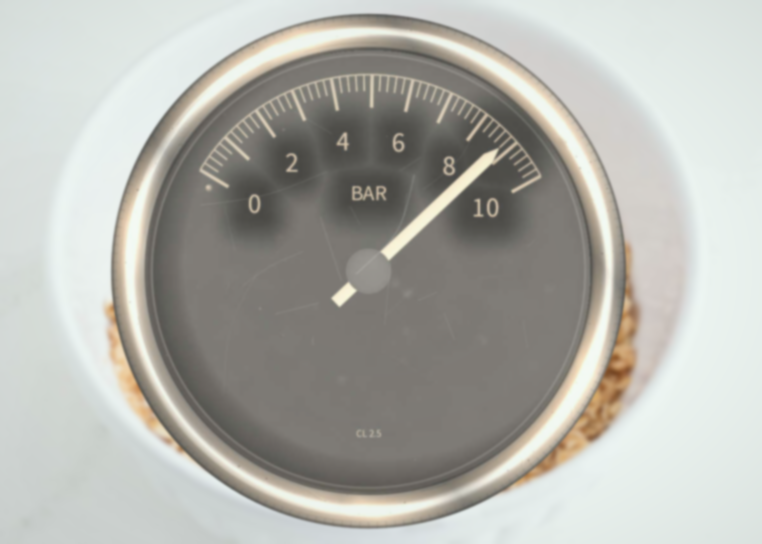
8.8 bar
